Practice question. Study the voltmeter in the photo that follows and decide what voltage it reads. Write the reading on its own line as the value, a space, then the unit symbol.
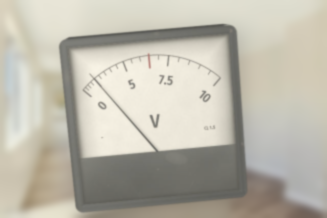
2.5 V
